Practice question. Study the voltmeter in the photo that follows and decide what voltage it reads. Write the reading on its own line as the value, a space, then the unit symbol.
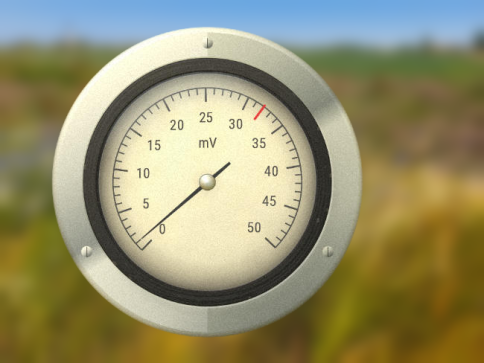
1 mV
